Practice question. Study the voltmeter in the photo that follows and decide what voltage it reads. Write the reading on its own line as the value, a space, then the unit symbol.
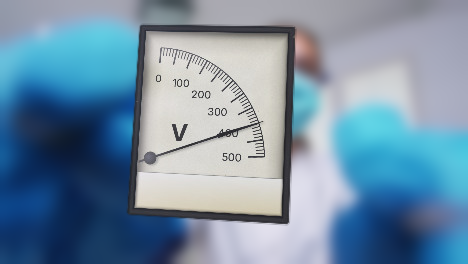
400 V
